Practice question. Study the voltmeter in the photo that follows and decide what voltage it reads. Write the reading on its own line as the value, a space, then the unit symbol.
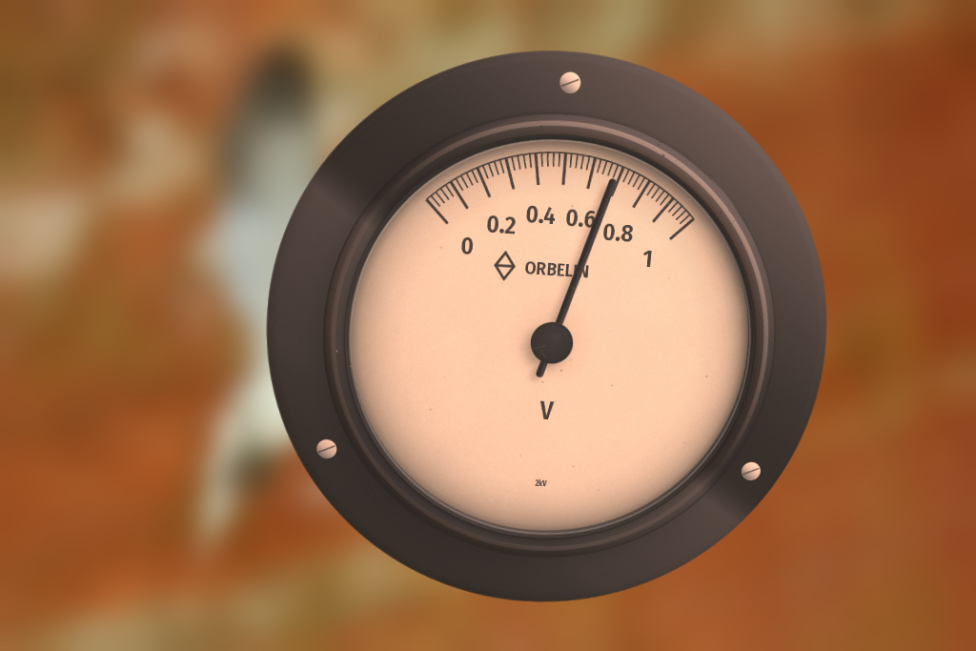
0.68 V
